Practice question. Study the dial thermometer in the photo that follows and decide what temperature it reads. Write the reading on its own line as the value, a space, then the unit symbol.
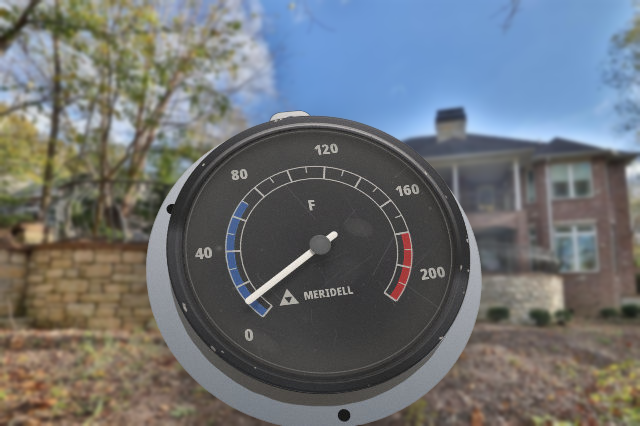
10 °F
